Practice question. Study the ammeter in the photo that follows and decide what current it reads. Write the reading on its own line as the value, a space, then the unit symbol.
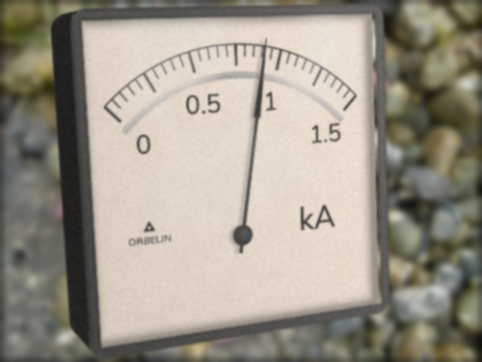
0.9 kA
